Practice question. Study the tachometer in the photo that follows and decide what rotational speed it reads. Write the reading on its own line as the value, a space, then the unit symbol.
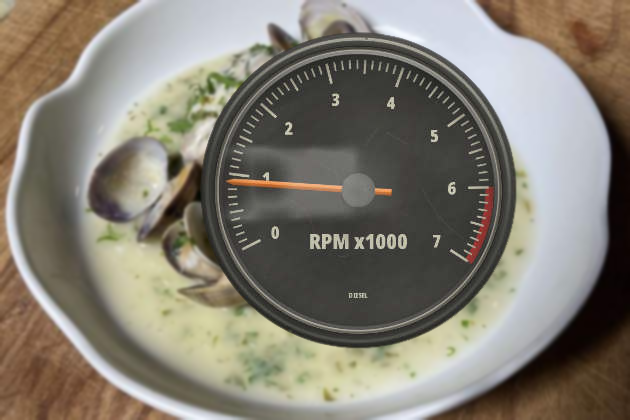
900 rpm
